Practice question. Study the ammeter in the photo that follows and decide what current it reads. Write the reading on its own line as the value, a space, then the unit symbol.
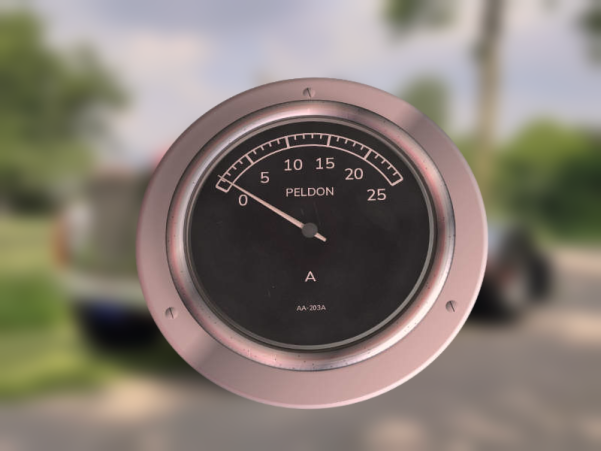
1 A
